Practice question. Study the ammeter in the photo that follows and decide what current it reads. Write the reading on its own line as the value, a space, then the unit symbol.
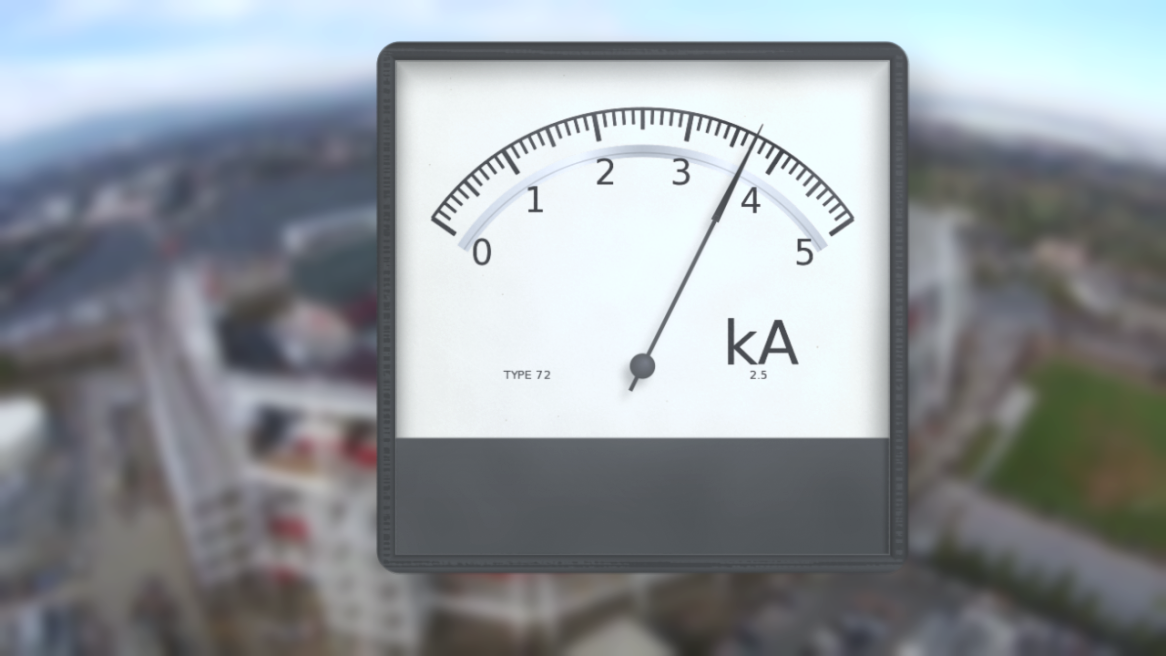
3.7 kA
